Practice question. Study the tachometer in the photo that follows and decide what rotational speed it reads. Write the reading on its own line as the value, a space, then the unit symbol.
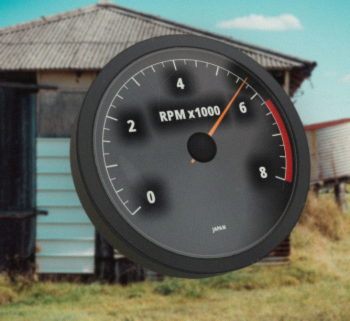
5625 rpm
